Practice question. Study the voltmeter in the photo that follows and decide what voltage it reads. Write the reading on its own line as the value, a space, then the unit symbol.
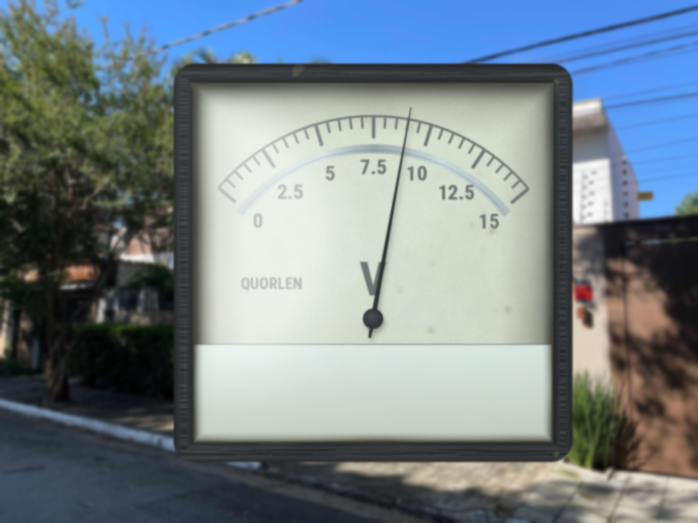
9 V
